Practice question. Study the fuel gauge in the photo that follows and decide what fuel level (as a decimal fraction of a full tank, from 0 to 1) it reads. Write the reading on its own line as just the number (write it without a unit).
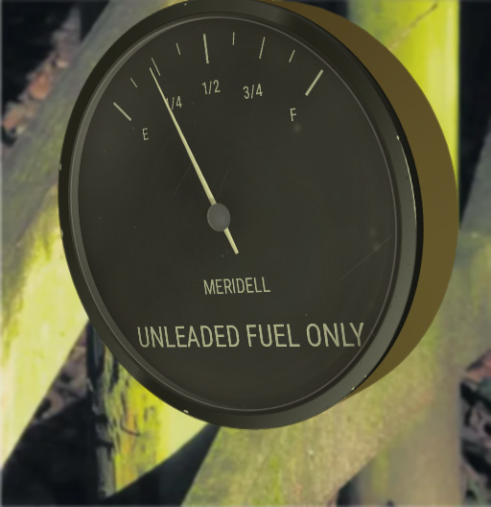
0.25
